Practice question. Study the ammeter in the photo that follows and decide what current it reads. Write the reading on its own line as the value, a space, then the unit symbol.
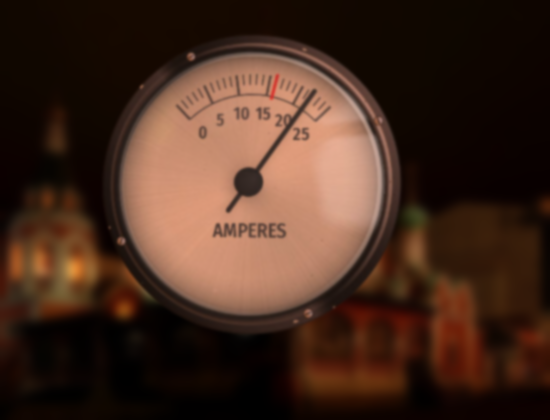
22 A
